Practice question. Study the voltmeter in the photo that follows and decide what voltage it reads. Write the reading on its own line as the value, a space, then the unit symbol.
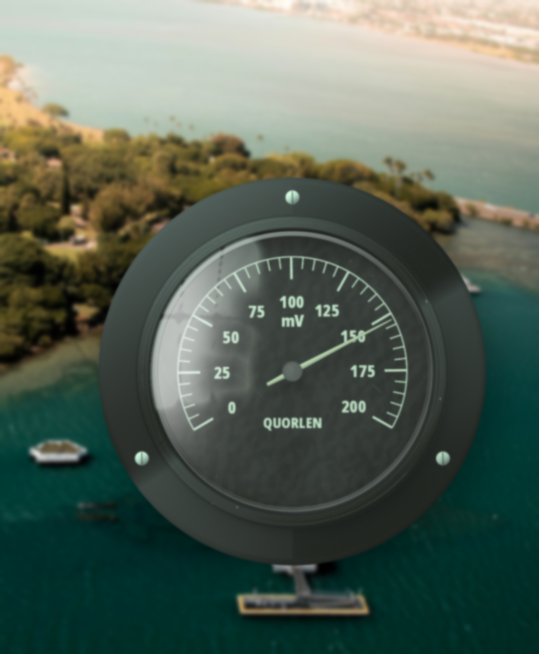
152.5 mV
